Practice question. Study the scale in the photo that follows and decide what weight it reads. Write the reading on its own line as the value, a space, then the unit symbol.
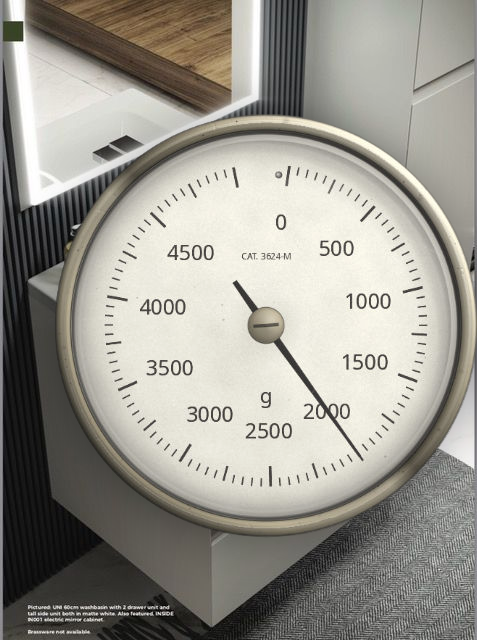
2000 g
